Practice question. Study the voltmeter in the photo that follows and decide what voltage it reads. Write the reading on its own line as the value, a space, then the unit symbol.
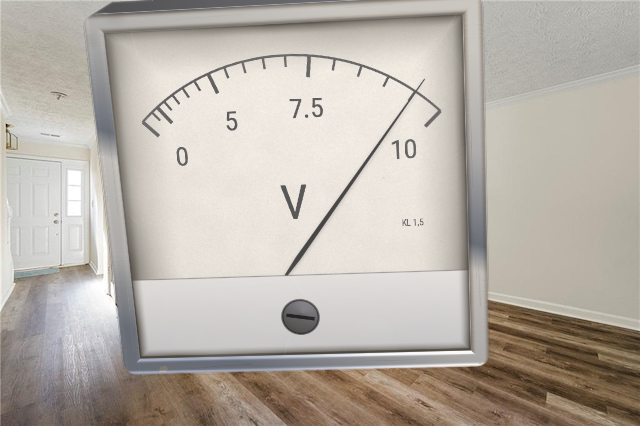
9.5 V
